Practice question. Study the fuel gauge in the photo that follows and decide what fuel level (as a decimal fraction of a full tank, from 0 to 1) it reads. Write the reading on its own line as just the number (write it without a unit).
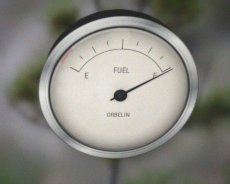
1
